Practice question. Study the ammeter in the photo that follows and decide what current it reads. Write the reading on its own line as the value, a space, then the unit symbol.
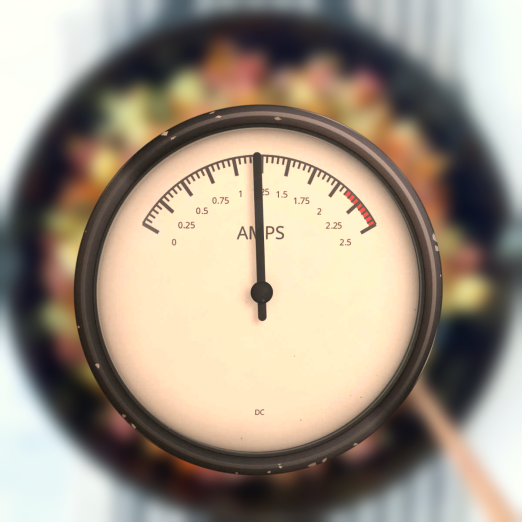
1.2 A
